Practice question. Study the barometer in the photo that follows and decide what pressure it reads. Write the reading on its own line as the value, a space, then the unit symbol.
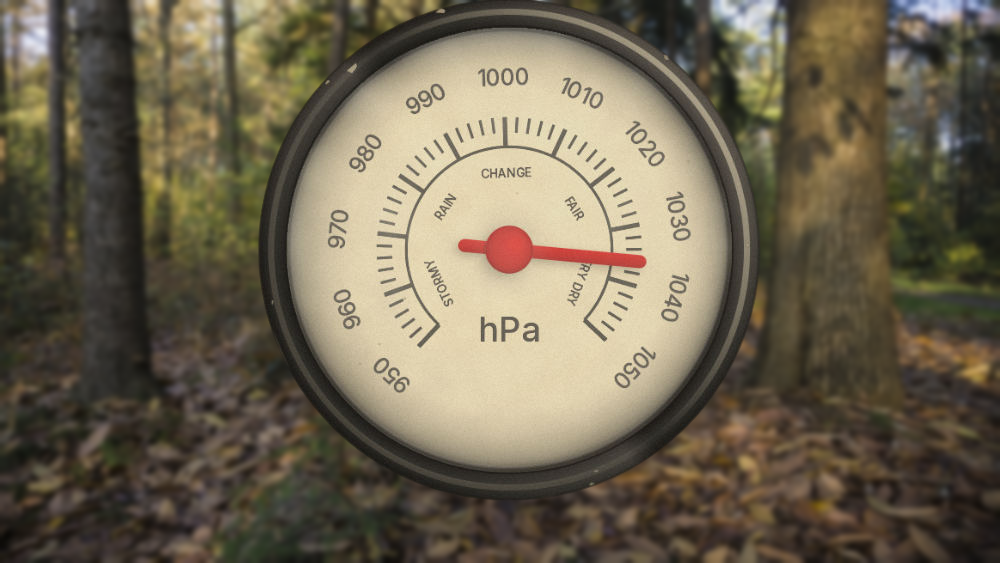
1036 hPa
